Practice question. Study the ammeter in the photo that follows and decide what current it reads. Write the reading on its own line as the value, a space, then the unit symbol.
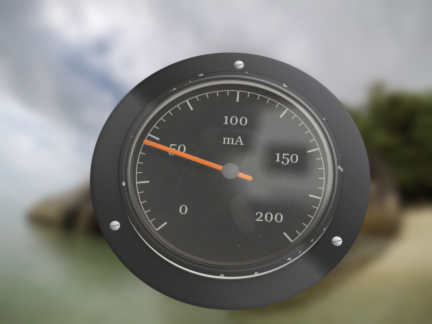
45 mA
